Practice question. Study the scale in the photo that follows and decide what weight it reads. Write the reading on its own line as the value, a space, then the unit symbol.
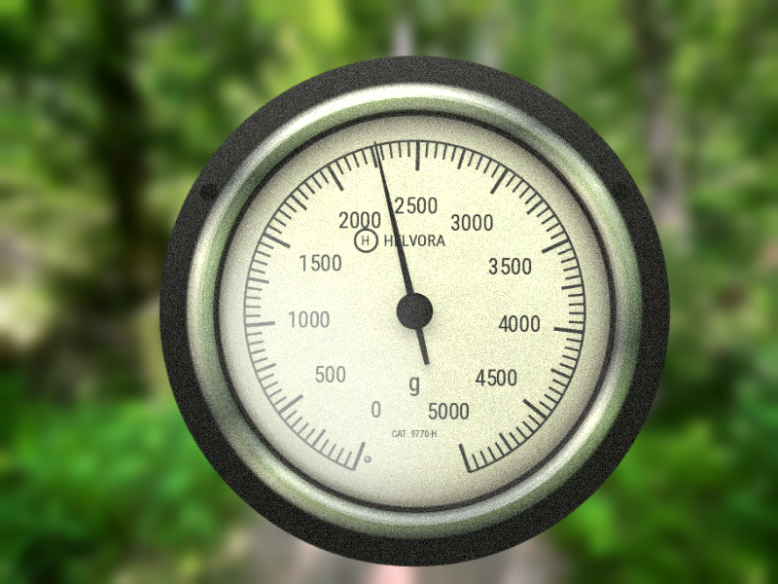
2275 g
